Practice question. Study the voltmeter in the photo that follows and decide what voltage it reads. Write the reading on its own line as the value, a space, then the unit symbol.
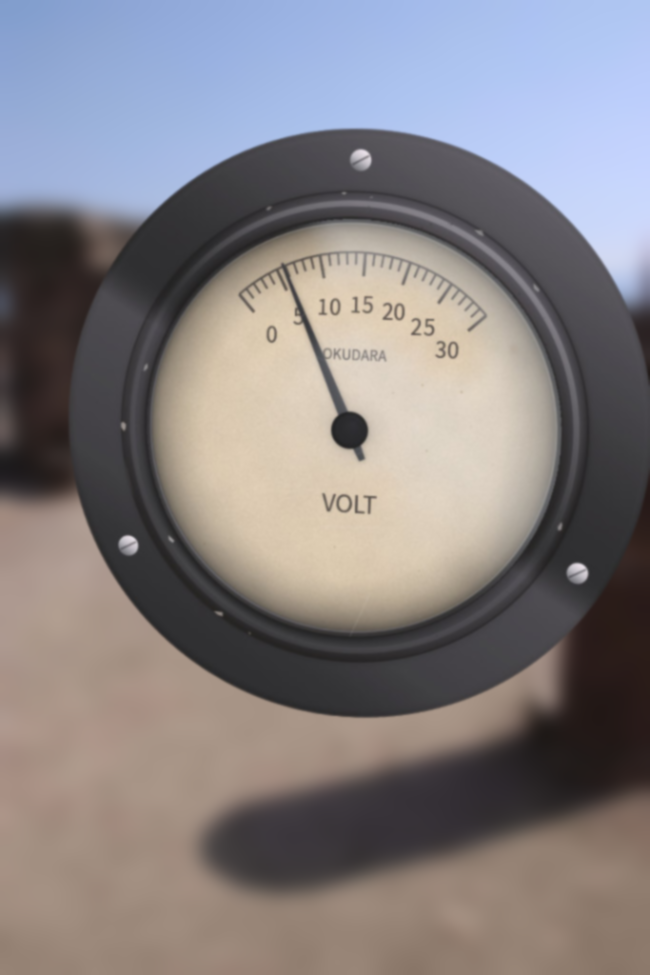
6 V
